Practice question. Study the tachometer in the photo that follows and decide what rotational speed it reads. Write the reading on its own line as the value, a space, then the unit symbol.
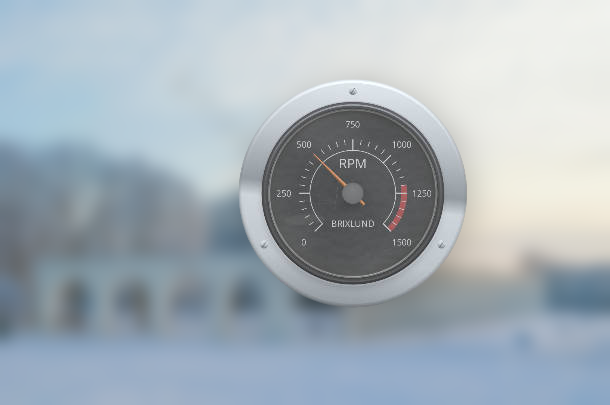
500 rpm
